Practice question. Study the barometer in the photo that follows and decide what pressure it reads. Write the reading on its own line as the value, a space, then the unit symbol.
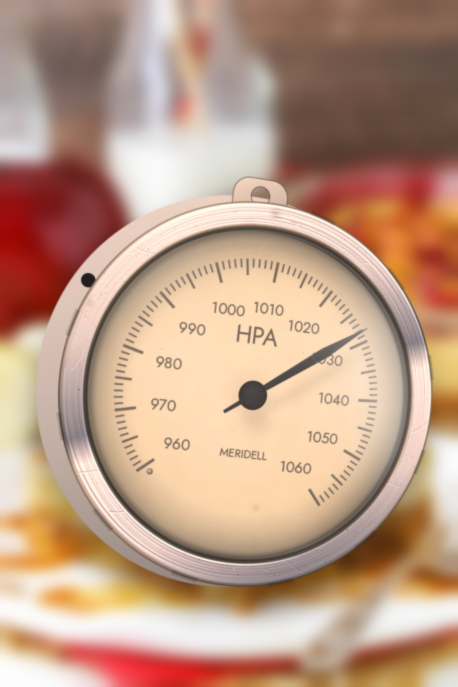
1028 hPa
